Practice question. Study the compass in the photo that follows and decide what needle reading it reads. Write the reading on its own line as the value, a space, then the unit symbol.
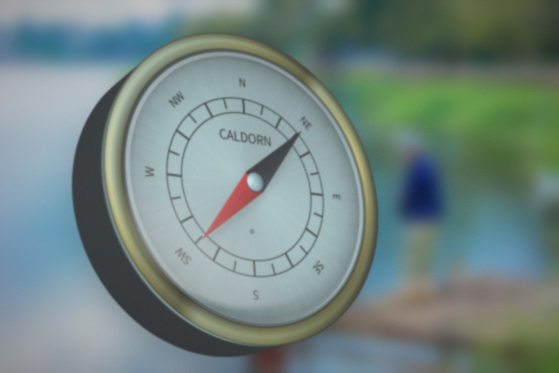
225 °
